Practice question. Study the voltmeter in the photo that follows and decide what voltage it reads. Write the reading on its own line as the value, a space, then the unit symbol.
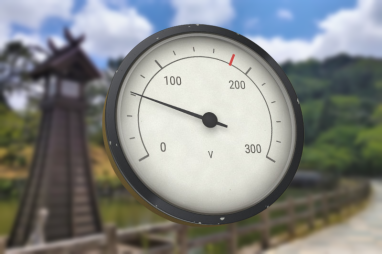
60 V
